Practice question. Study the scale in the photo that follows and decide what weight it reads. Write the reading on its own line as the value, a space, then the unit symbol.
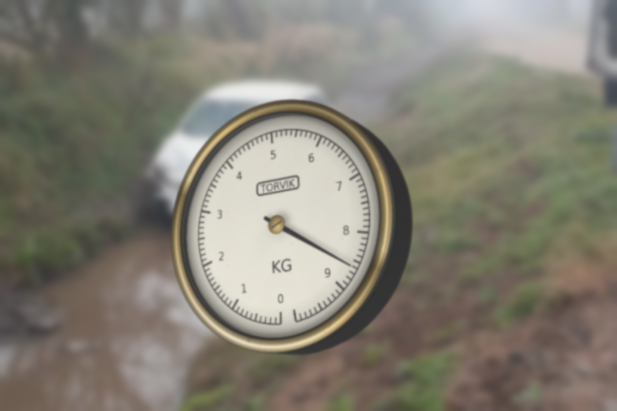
8.6 kg
